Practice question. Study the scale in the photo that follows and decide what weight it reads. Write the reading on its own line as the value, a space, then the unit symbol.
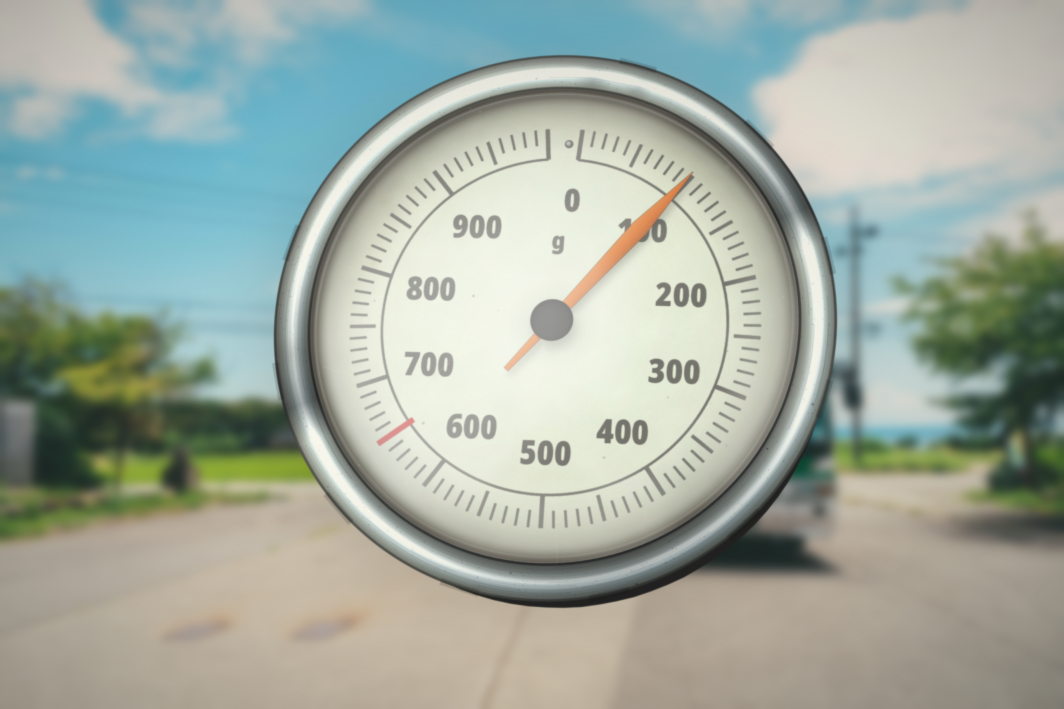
100 g
